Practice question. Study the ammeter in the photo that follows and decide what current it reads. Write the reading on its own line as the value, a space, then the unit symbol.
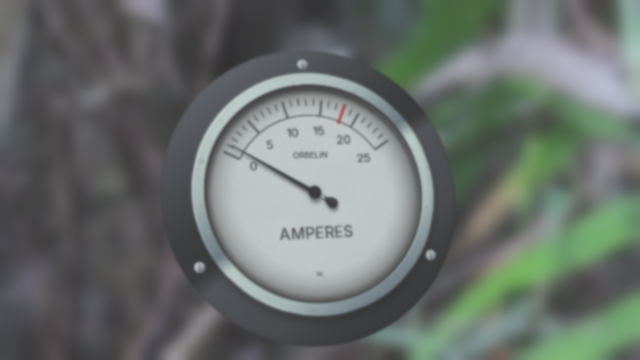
1 A
